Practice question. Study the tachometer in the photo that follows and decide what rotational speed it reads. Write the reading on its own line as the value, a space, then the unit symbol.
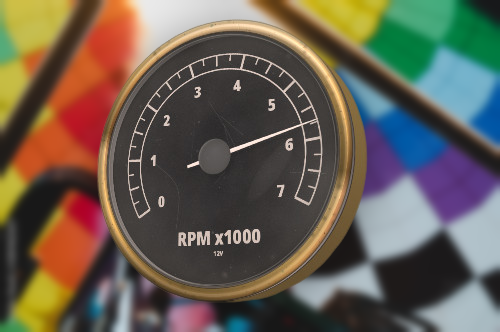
5750 rpm
